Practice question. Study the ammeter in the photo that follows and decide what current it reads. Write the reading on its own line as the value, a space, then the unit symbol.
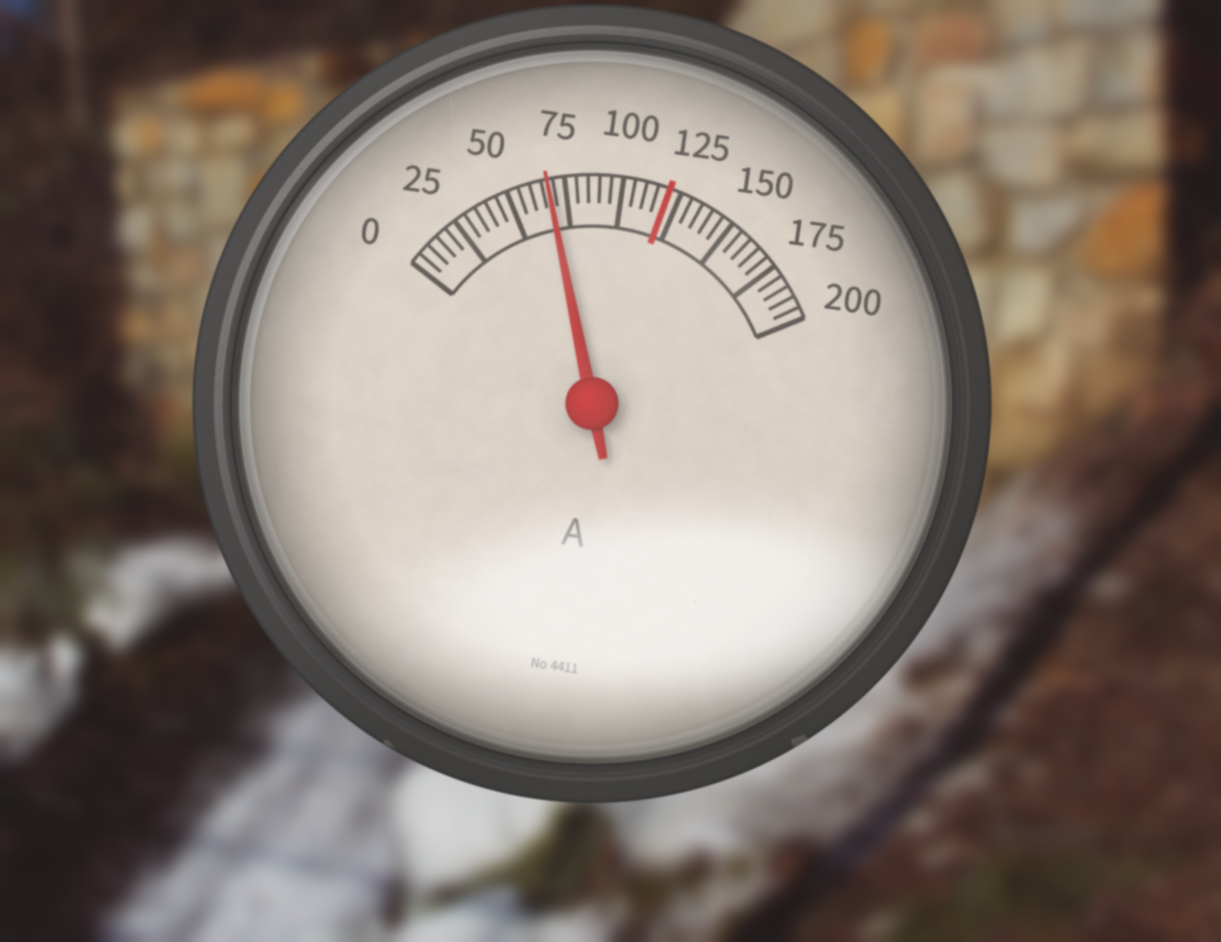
67.5 A
